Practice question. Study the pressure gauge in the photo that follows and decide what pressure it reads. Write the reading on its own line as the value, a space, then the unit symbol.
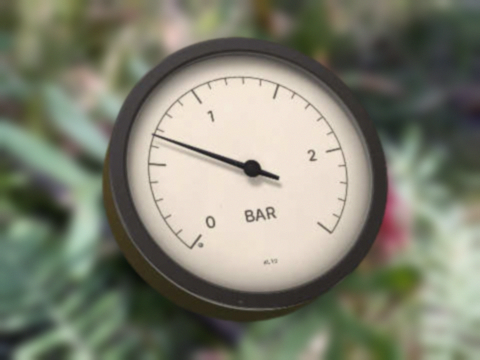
0.65 bar
